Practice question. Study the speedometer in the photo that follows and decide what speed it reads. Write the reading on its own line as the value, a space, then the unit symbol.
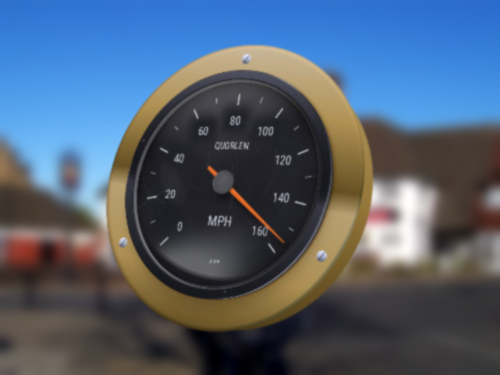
155 mph
